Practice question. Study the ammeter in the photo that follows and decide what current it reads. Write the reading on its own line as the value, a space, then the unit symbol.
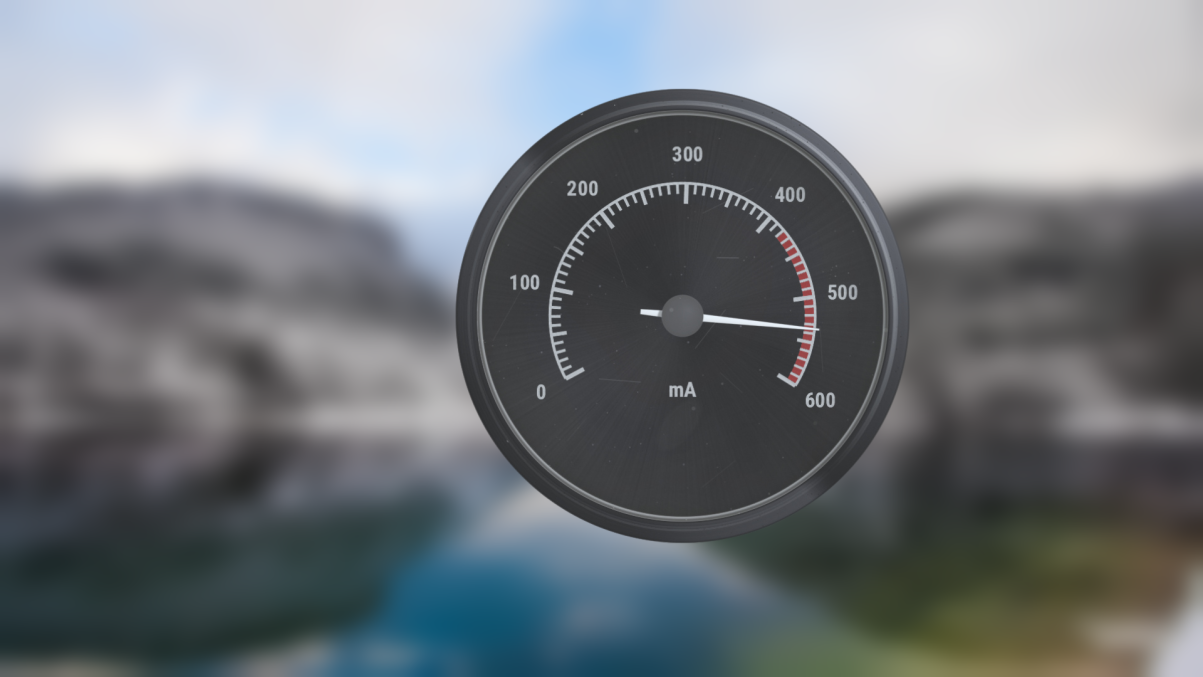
535 mA
